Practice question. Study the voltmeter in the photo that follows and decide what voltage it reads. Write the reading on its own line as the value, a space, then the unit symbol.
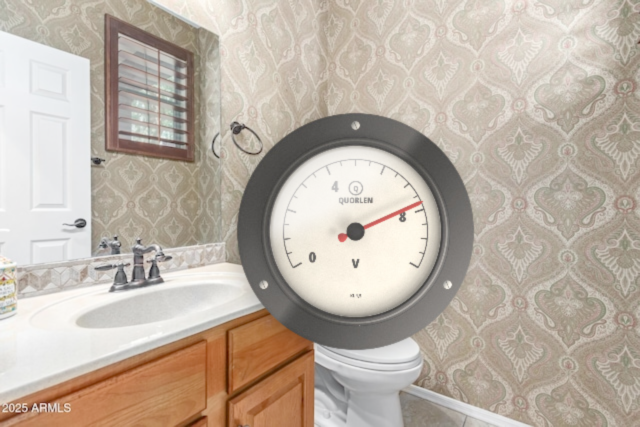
7.75 V
